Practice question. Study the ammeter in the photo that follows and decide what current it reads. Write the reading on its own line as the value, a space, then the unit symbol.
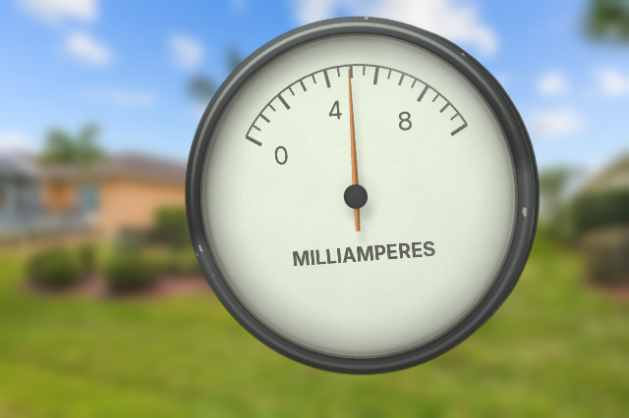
5 mA
